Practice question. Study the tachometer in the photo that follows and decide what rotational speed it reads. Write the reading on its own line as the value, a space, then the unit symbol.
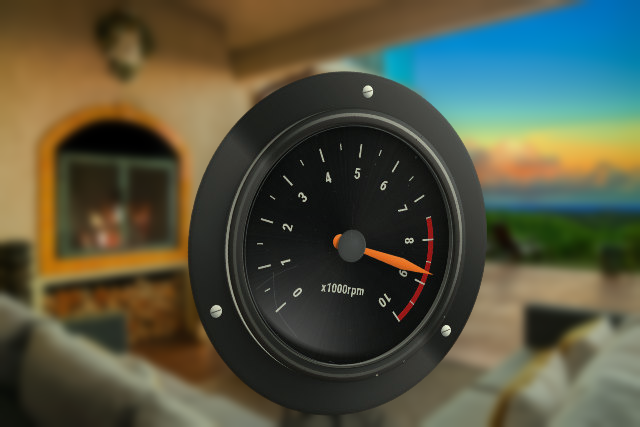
8750 rpm
